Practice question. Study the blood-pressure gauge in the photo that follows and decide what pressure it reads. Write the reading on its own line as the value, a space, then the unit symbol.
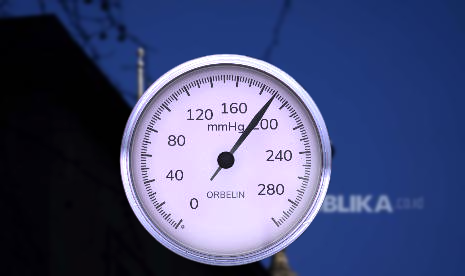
190 mmHg
